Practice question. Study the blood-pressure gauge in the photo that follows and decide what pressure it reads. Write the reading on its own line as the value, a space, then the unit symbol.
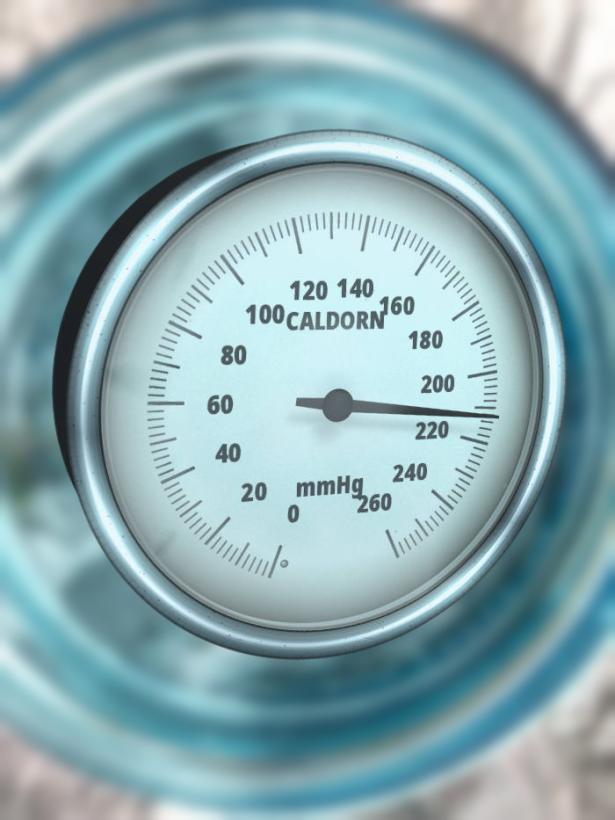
212 mmHg
